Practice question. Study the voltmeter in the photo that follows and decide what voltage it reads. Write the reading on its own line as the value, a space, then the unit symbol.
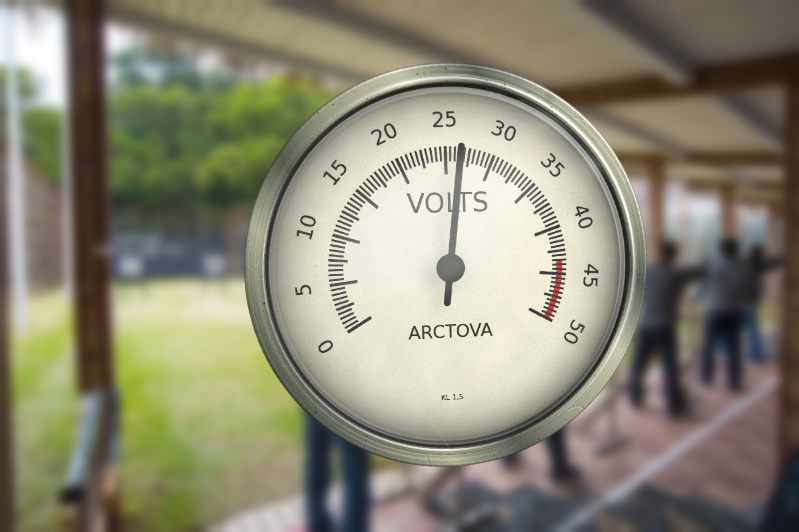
26.5 V
